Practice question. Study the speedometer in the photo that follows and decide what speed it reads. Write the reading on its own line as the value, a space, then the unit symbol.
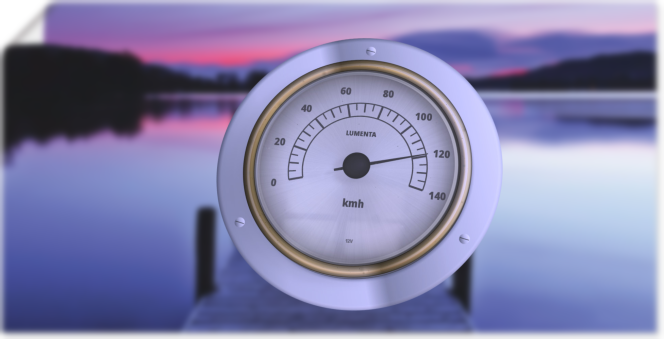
120 km/h
